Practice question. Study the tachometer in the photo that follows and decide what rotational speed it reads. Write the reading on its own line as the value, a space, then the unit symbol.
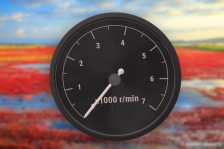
0 rpm
